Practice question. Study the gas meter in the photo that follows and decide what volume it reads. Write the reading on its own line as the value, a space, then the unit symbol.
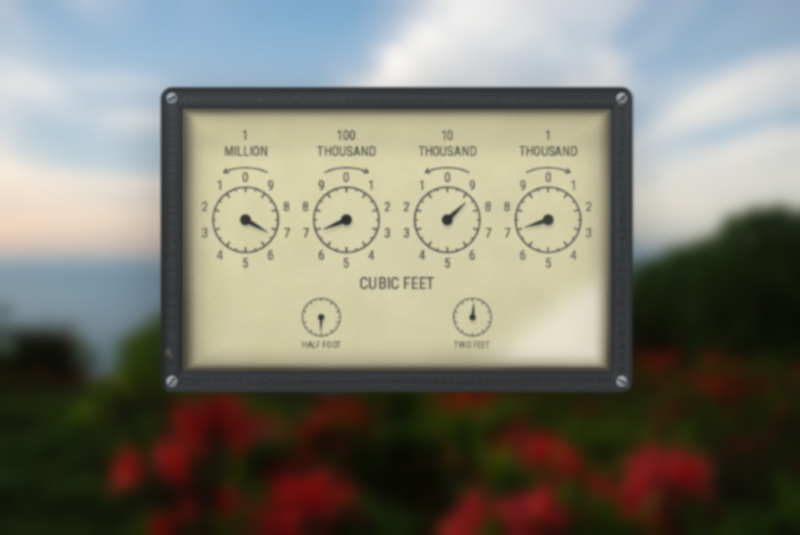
668700 ft³
